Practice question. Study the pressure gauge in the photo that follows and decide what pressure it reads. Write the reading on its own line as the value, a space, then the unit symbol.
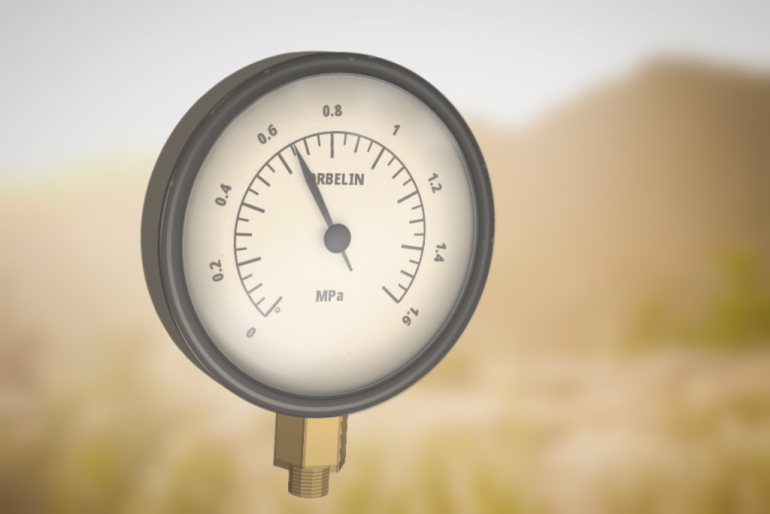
0.65 MPa
